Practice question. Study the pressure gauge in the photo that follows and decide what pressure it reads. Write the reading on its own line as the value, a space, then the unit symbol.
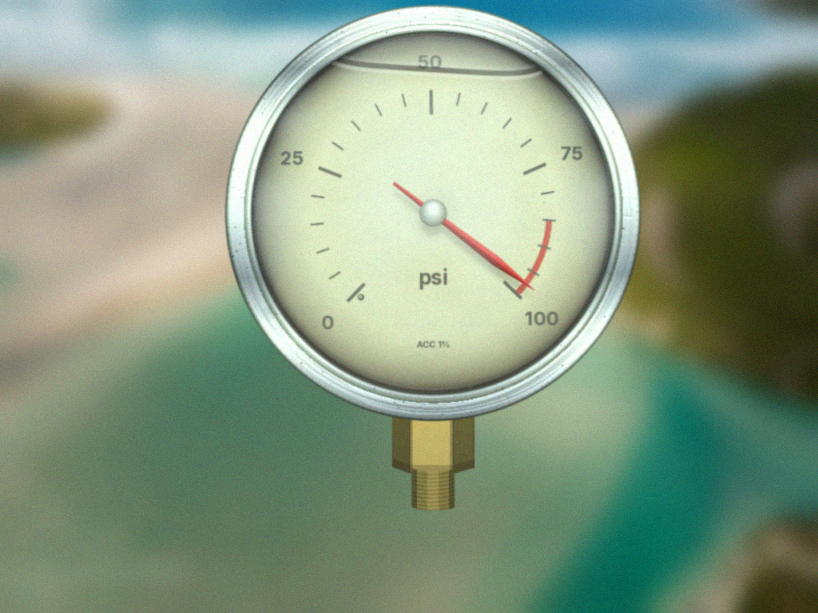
97.5 psi
